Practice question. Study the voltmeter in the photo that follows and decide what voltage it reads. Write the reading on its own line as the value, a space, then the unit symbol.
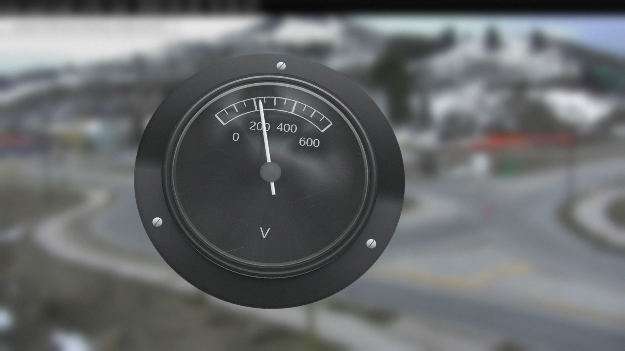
225 V
